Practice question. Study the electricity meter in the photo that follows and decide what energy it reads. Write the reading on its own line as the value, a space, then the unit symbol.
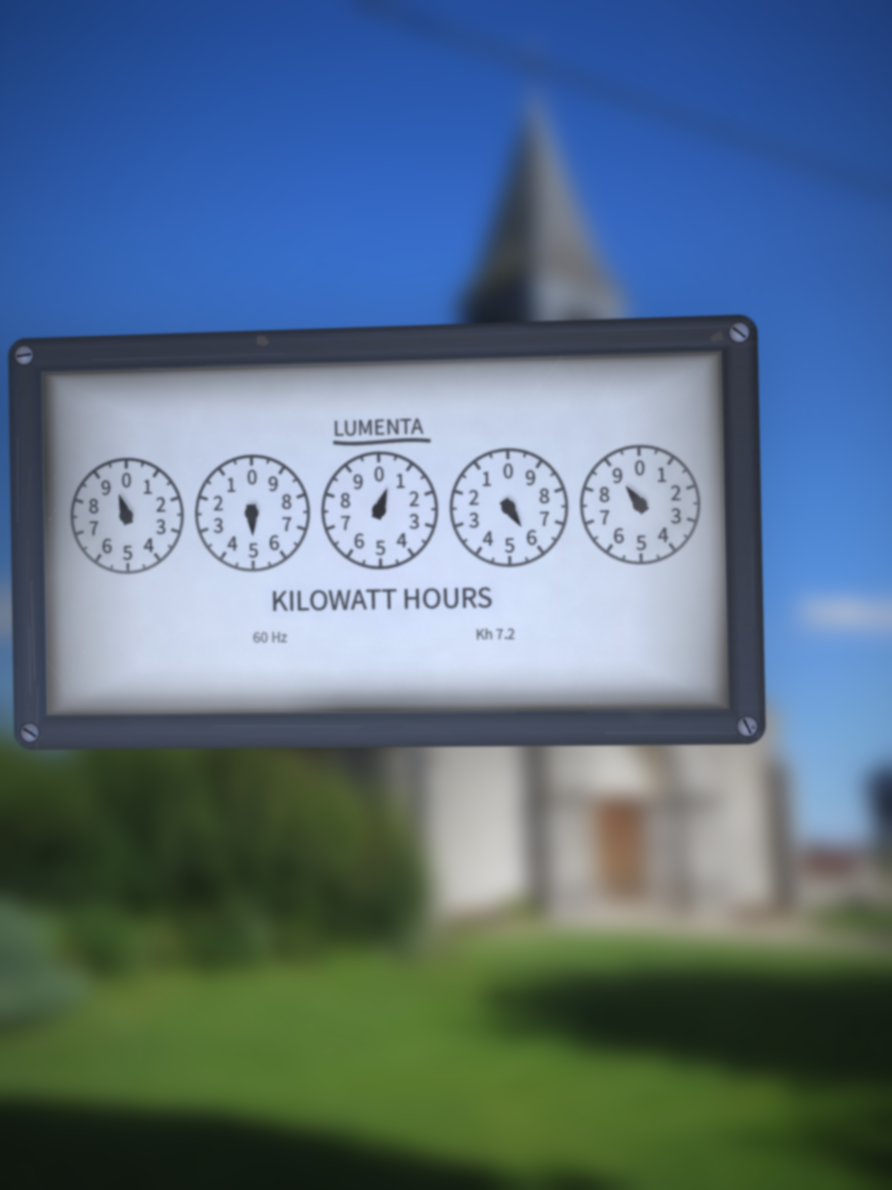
95059 kWh
